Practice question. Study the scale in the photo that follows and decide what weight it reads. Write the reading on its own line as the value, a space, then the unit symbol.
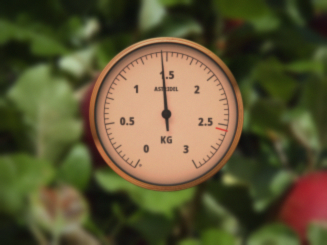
1.45 kg
